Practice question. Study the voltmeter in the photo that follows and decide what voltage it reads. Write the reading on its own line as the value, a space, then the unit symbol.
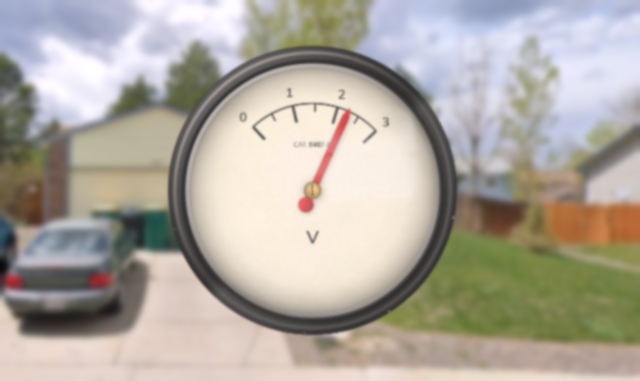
2.25 V
